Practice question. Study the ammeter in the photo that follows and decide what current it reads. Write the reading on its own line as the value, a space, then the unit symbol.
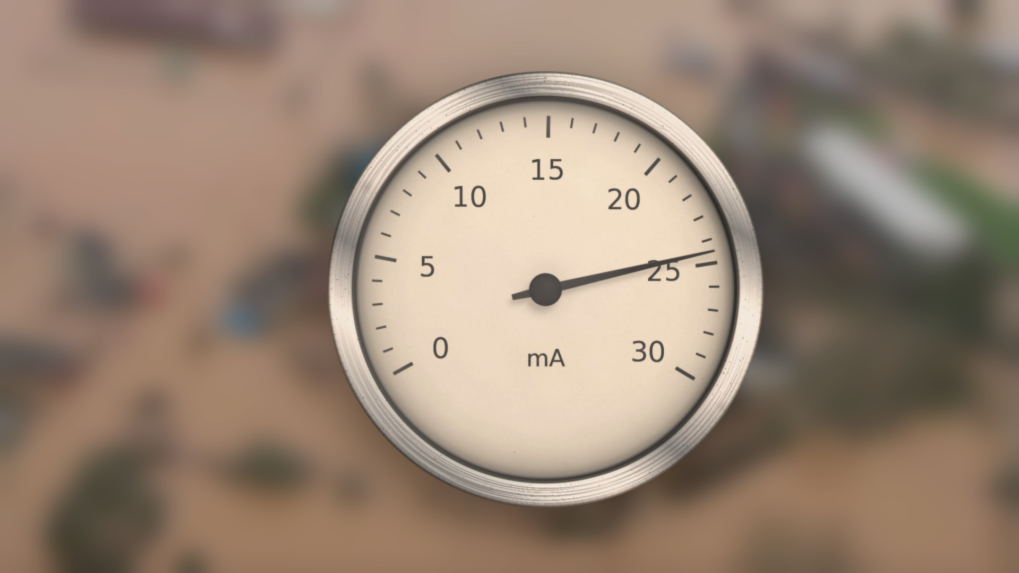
24.5 mA
